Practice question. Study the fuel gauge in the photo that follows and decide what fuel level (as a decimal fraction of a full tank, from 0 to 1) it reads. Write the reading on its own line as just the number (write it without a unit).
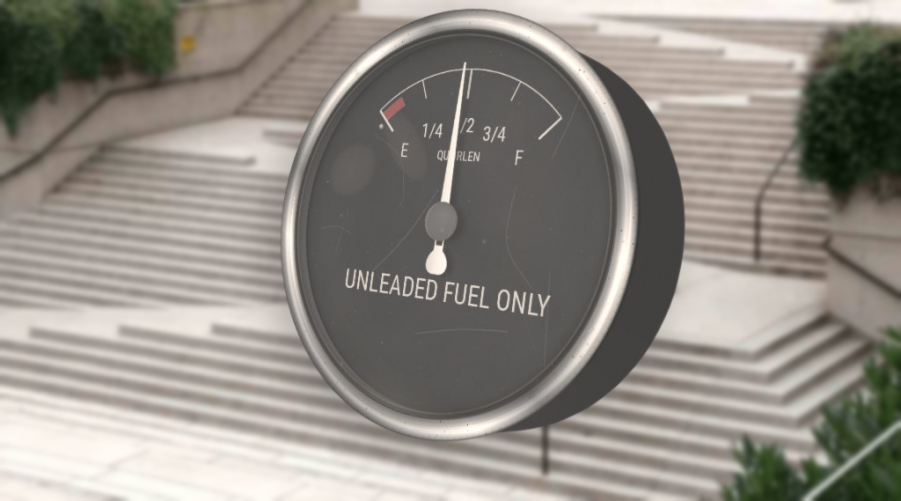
0.5
